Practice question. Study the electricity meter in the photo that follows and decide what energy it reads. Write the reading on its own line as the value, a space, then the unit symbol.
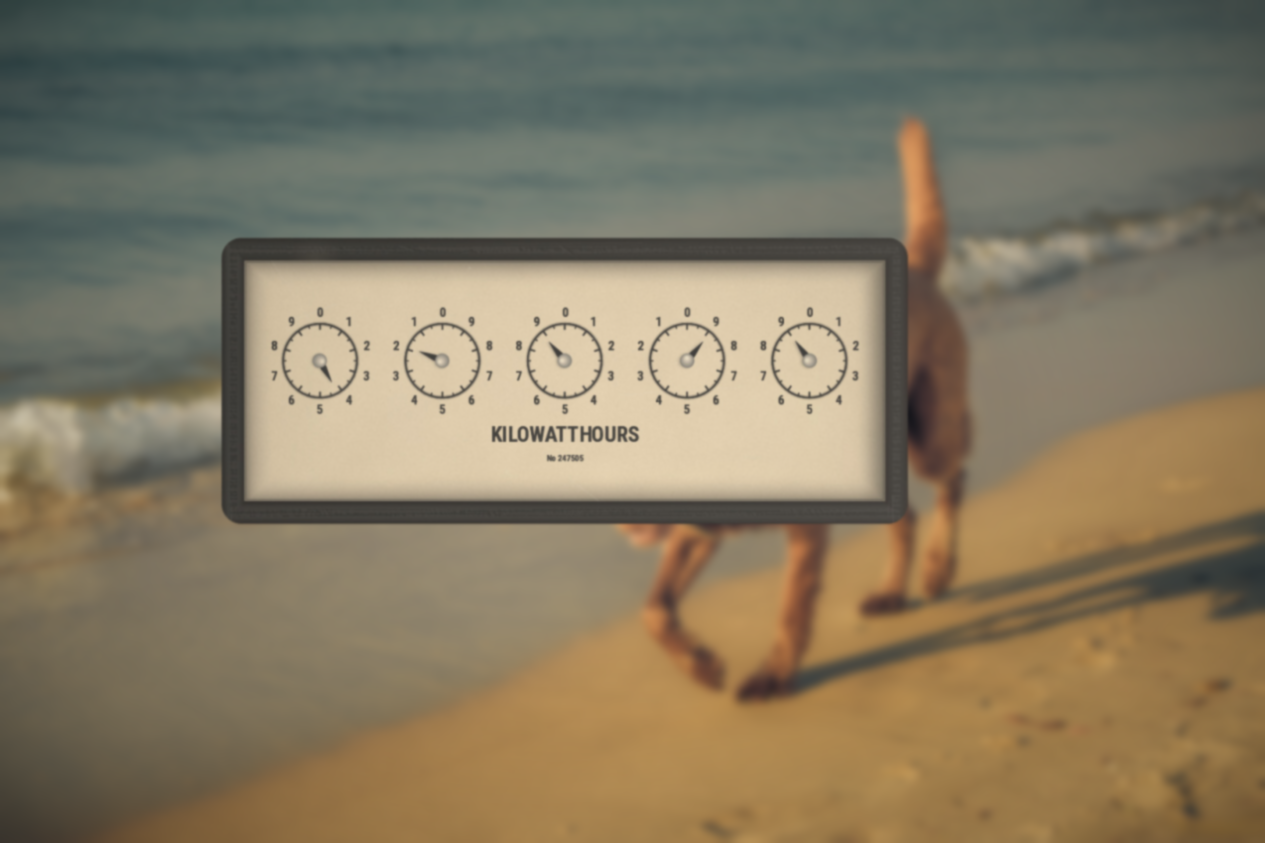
41889 kWh
